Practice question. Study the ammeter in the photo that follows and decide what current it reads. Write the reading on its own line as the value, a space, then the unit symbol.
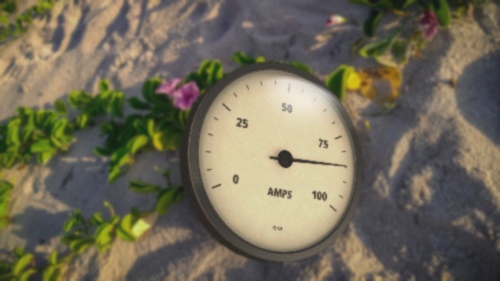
85 A
